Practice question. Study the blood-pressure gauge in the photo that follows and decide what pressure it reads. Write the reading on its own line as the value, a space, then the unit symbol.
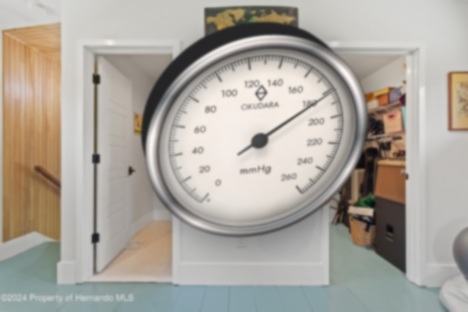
180 mmHg
